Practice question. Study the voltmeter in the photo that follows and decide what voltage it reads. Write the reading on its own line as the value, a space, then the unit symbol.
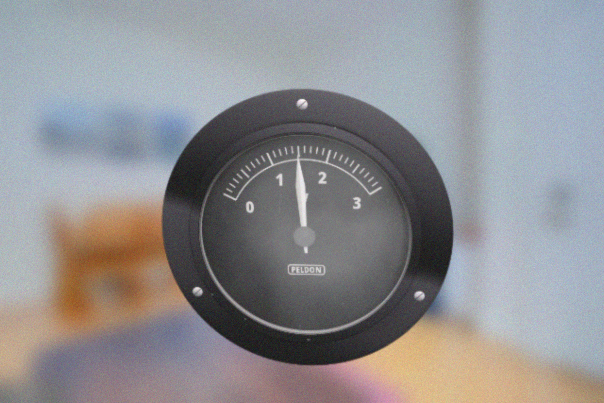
1.5 V
